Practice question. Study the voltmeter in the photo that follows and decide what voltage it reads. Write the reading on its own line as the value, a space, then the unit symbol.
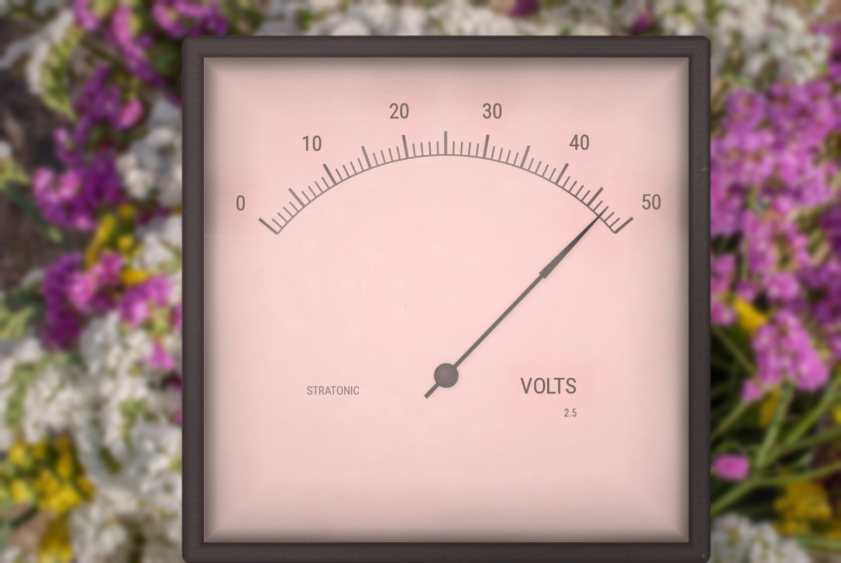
47 V
